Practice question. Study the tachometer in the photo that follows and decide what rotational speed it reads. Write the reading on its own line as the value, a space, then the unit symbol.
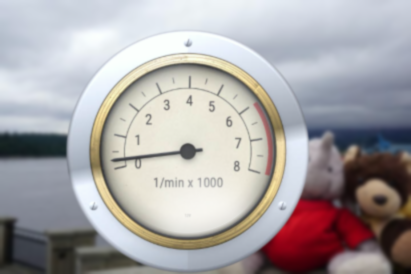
250 rpm
